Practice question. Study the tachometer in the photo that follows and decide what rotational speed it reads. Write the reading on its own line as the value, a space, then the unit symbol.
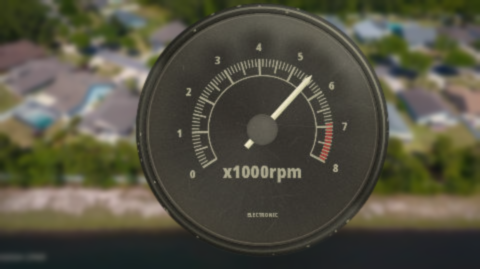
5500 rpm
